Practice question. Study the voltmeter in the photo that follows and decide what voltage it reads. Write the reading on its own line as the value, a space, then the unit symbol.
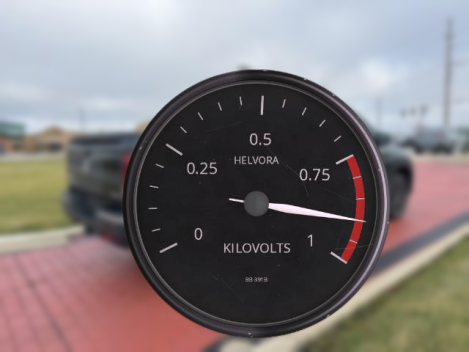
0.9 kV
